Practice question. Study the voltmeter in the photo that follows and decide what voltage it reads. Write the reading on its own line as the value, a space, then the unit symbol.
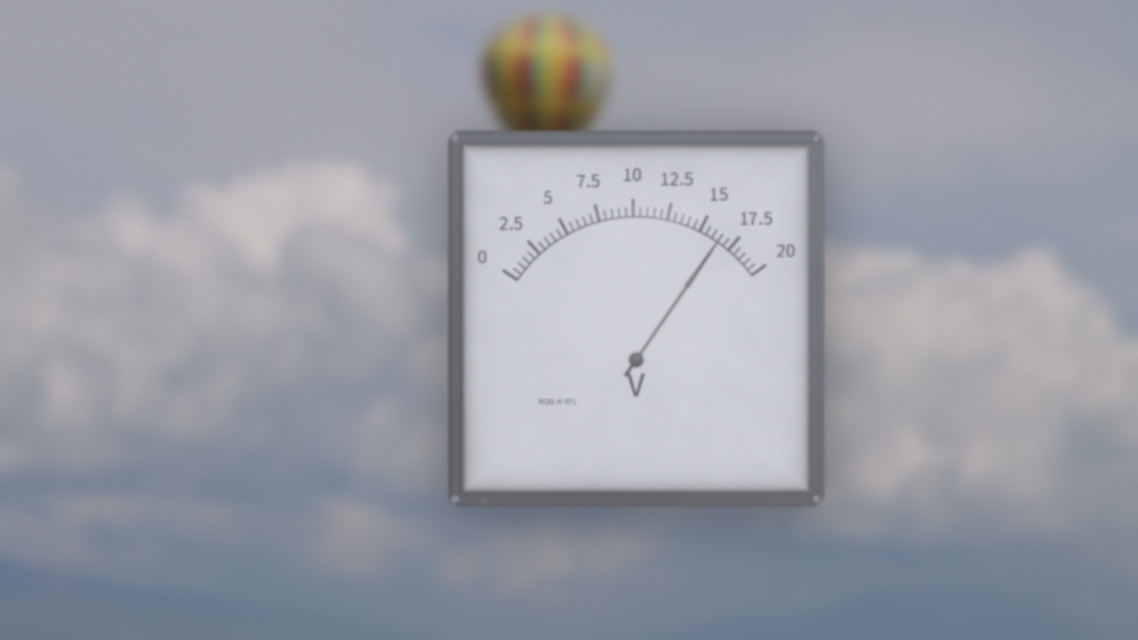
16.5 V
